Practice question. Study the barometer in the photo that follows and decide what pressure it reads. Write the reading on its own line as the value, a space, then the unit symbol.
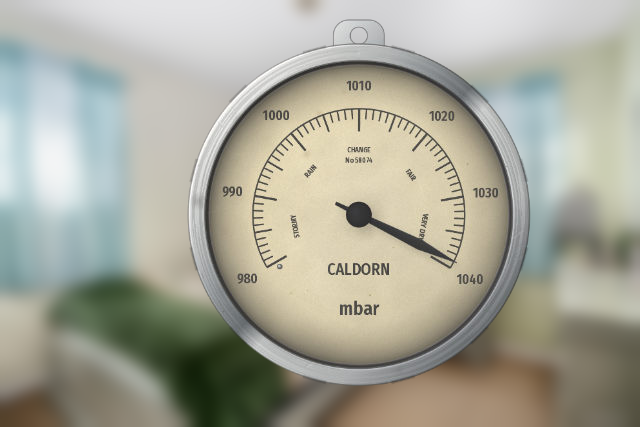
1039 mbar
